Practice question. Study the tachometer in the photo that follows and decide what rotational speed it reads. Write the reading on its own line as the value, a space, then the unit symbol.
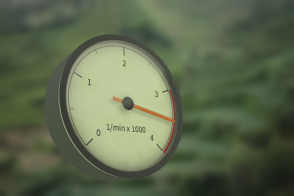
3500 rpm
